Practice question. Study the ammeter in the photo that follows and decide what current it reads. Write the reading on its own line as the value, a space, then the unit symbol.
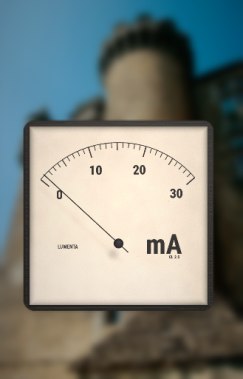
1 mA
